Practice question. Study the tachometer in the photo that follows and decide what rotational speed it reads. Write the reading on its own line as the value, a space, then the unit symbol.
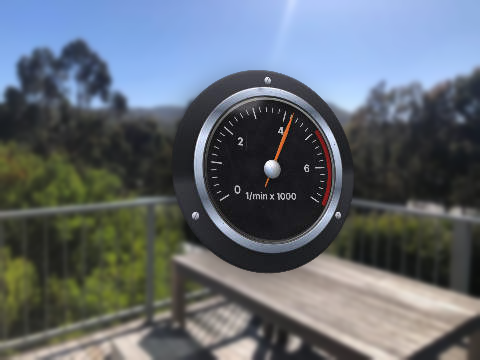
4200 rpm
